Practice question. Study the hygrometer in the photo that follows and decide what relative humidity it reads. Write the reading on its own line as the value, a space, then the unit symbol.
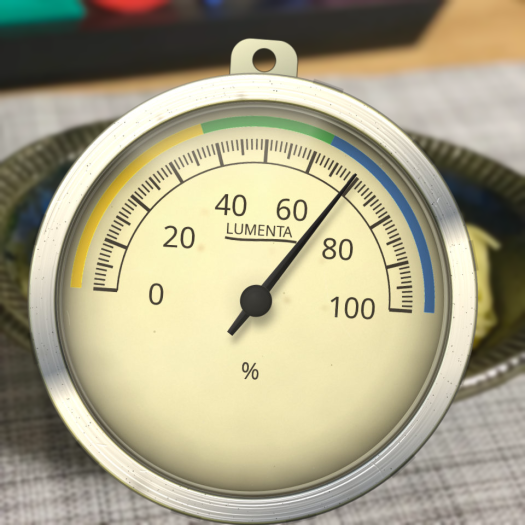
69 %
